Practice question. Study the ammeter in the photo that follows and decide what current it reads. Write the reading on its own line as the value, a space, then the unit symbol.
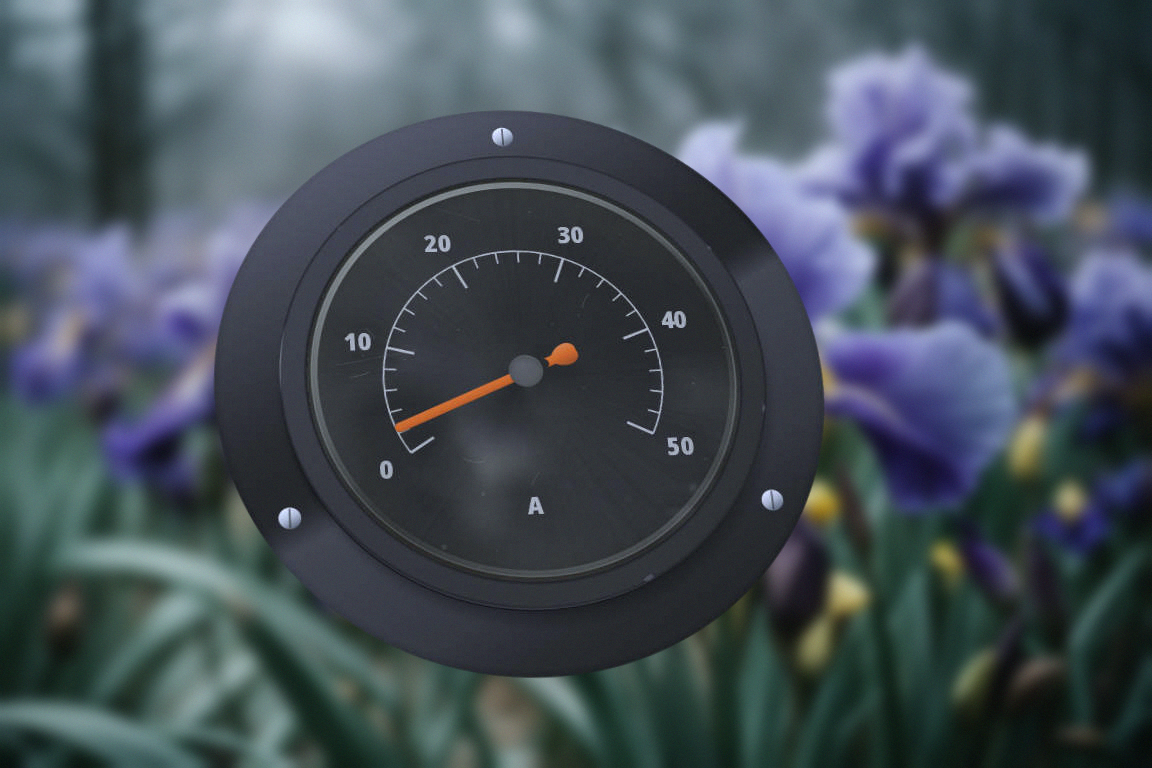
2 A
